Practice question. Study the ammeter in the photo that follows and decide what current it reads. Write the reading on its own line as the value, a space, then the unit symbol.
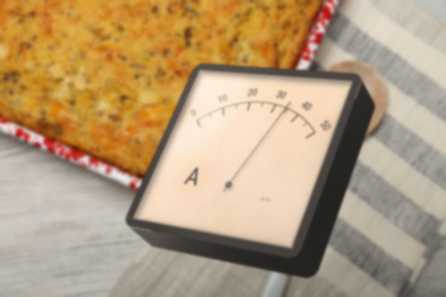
35 A
